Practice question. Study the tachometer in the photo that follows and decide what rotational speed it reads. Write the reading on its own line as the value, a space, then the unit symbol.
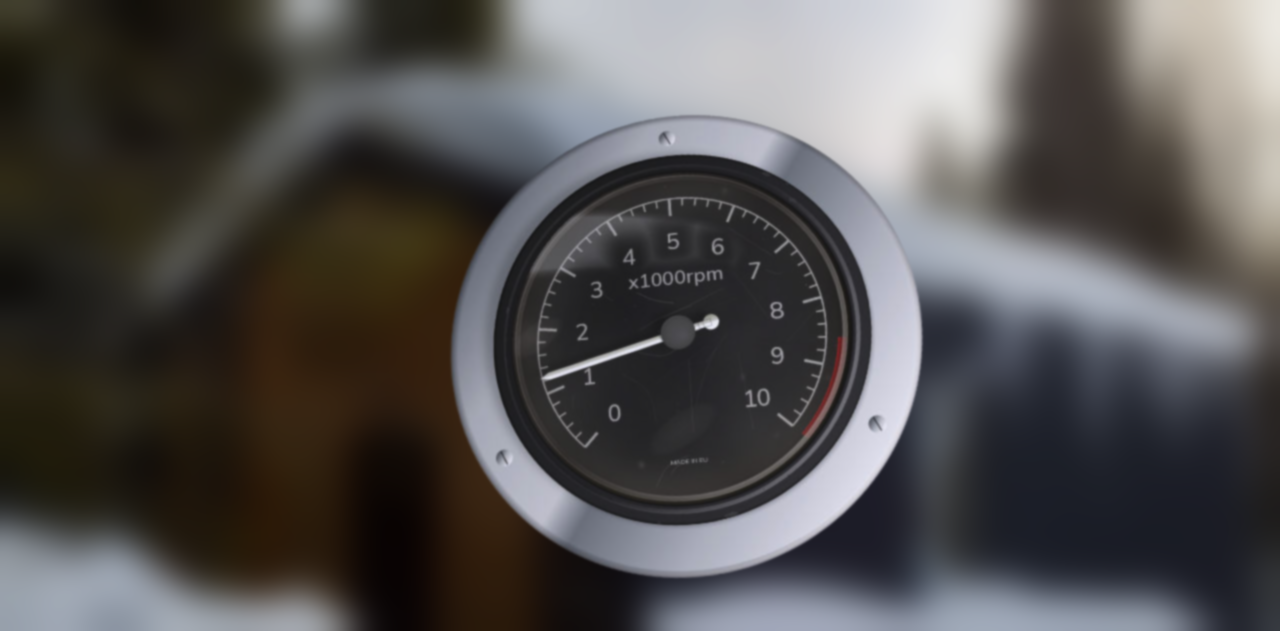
1200 rpm
